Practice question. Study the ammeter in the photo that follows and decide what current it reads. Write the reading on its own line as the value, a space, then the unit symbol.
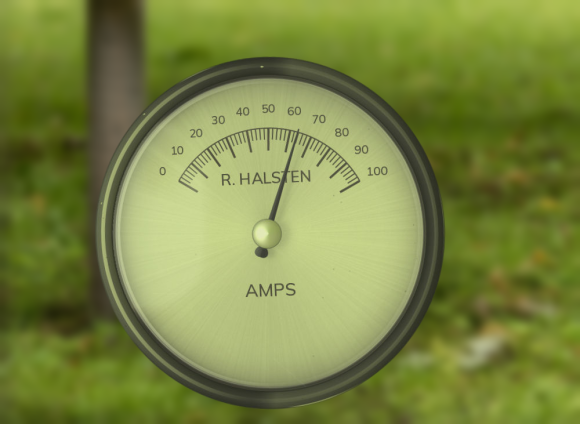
64 A
